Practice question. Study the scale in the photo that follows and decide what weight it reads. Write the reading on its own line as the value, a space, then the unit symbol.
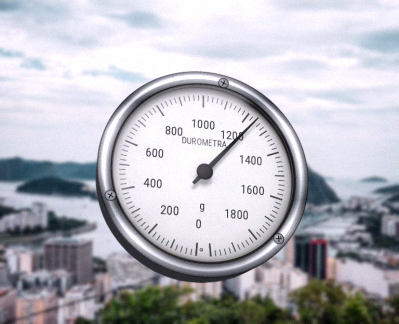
1240 g
